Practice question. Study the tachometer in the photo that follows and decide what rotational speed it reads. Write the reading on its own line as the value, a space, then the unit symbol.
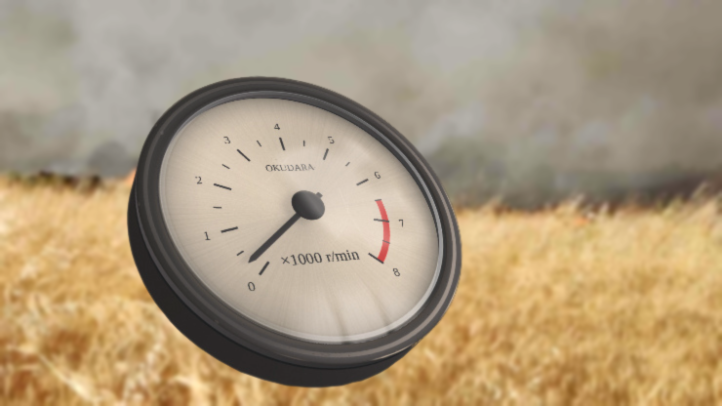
250 rpm
